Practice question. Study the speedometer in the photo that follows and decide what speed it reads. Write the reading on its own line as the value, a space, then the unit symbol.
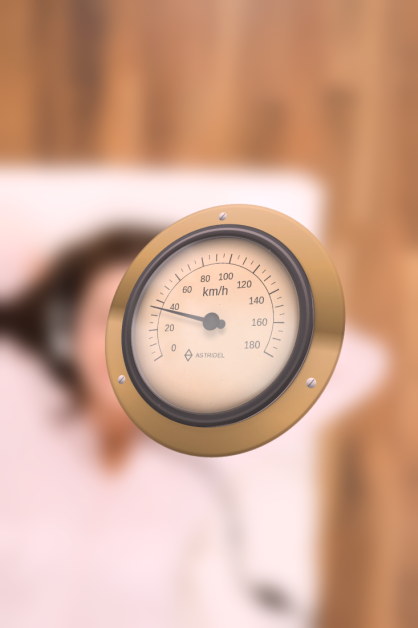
35 km/h
